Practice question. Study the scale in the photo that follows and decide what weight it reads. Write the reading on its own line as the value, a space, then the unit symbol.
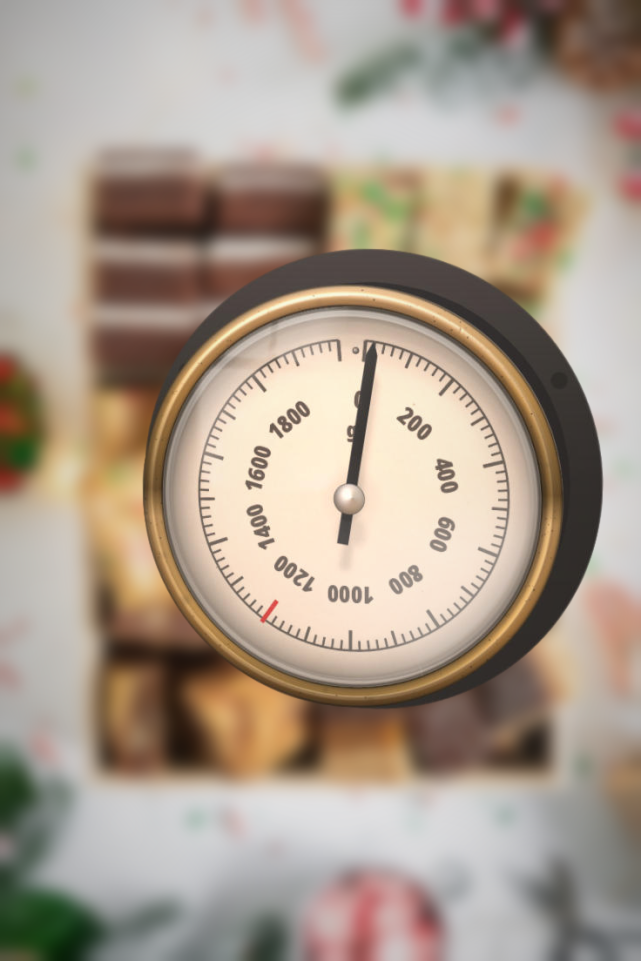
20 g
